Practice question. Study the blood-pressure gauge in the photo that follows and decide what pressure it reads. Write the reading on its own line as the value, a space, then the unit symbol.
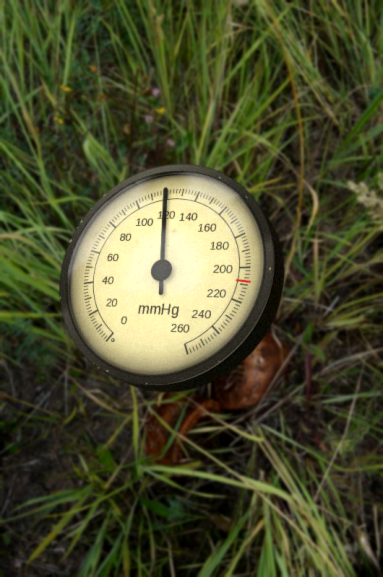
120 mmHg
